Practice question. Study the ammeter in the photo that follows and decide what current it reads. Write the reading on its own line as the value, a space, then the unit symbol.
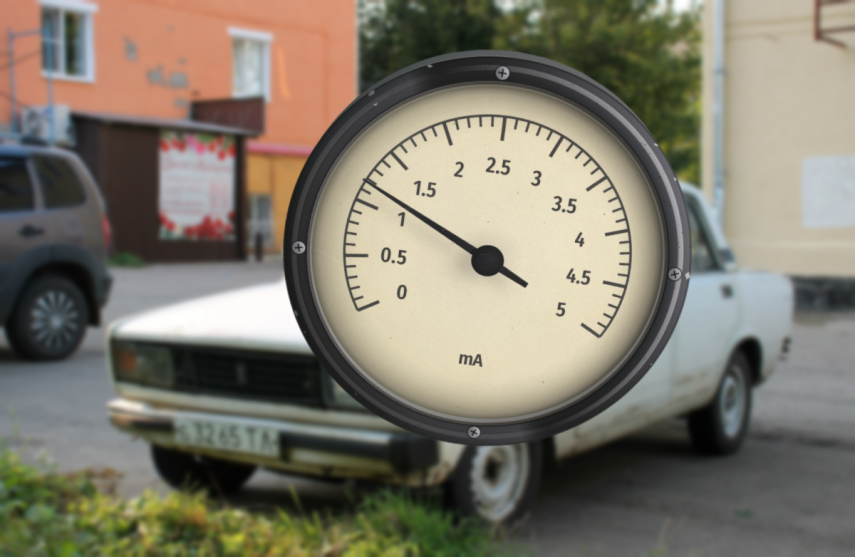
1.2 mA
